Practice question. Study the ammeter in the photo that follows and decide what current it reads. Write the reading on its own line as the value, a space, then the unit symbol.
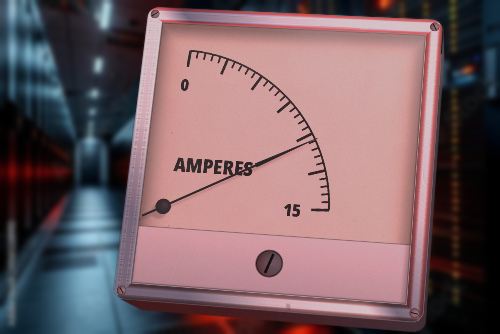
10.5 A
